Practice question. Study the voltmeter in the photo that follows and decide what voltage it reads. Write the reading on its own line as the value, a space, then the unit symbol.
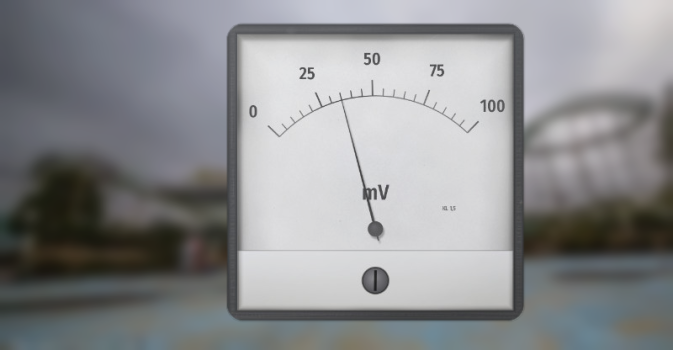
35 mV
